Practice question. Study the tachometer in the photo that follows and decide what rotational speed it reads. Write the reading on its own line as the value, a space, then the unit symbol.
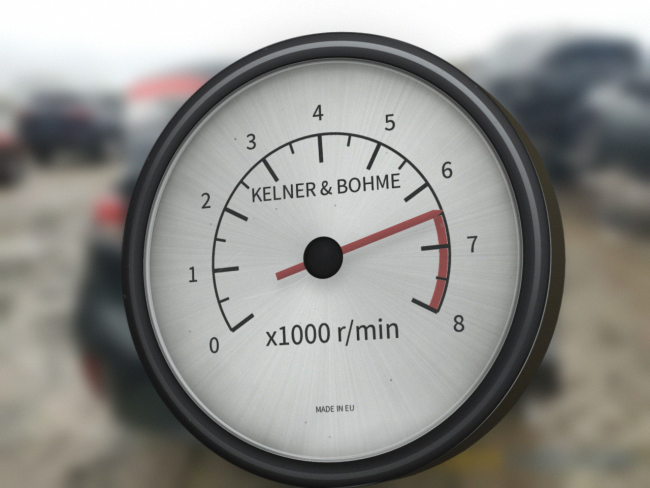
6500 rpm
